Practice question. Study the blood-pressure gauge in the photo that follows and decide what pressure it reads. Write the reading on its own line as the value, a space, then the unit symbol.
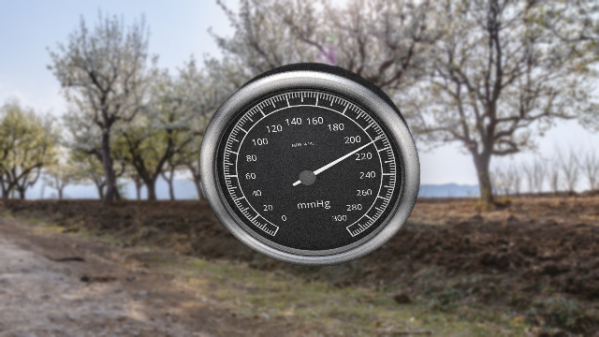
210 mmHg
